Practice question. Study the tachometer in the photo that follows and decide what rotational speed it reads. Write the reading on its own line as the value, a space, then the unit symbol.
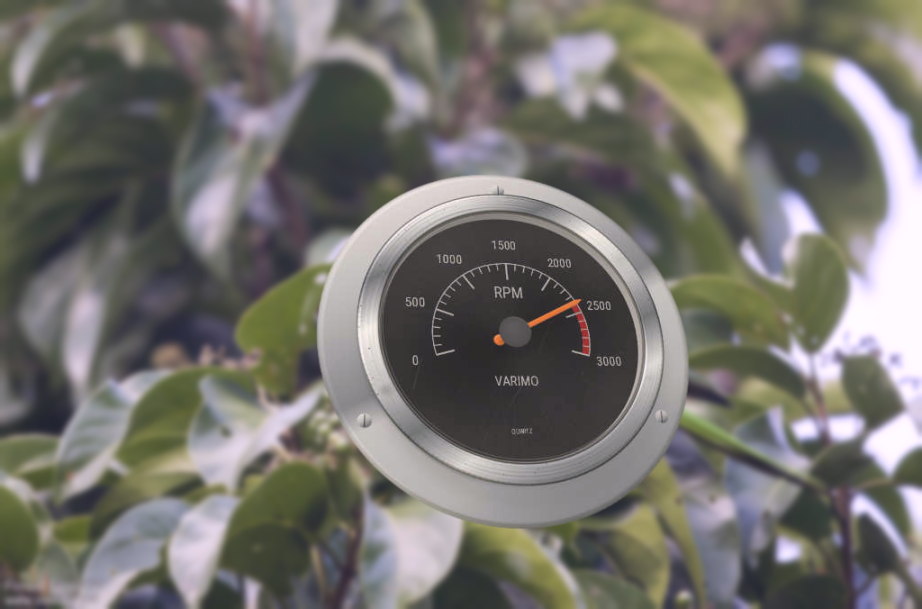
2400 rpm
